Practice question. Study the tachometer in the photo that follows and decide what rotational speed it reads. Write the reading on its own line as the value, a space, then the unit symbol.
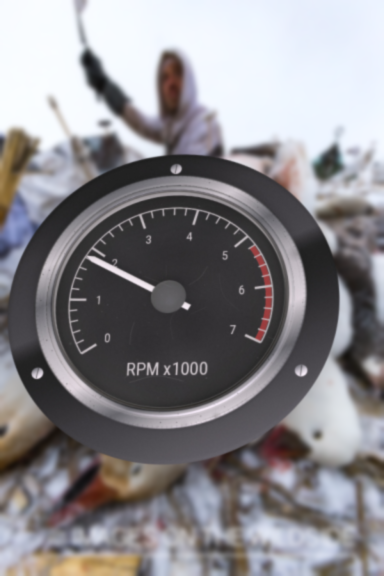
1800 rpm
